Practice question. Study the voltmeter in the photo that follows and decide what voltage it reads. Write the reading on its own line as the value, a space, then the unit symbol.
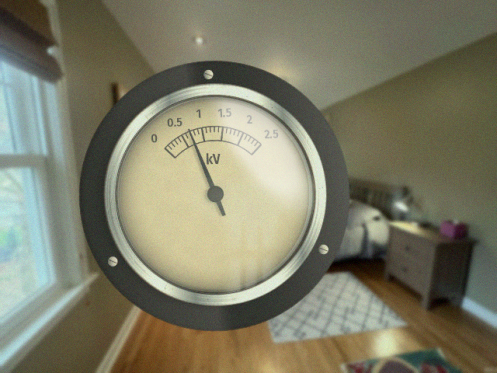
0.7 kV
